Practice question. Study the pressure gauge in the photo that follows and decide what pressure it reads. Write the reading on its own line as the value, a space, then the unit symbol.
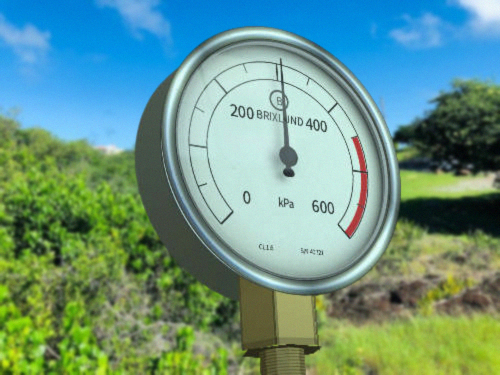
300 kPa
